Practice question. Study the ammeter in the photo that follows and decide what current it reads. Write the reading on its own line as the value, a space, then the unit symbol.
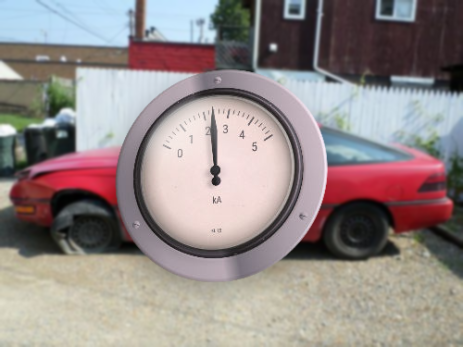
2.4 kA
